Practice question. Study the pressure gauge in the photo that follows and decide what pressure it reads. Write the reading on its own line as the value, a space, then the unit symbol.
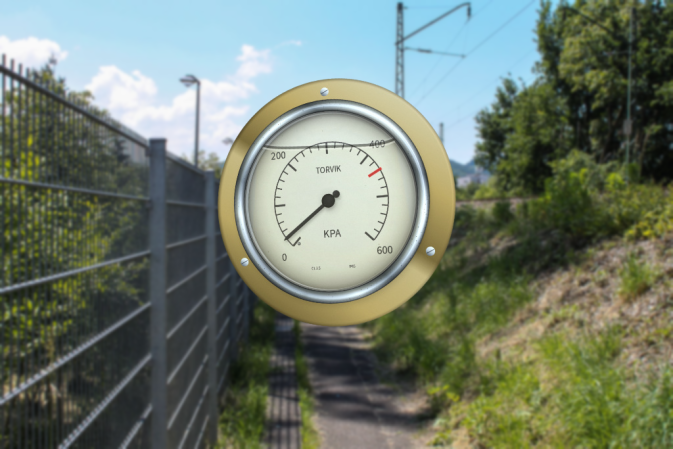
20 kPa
